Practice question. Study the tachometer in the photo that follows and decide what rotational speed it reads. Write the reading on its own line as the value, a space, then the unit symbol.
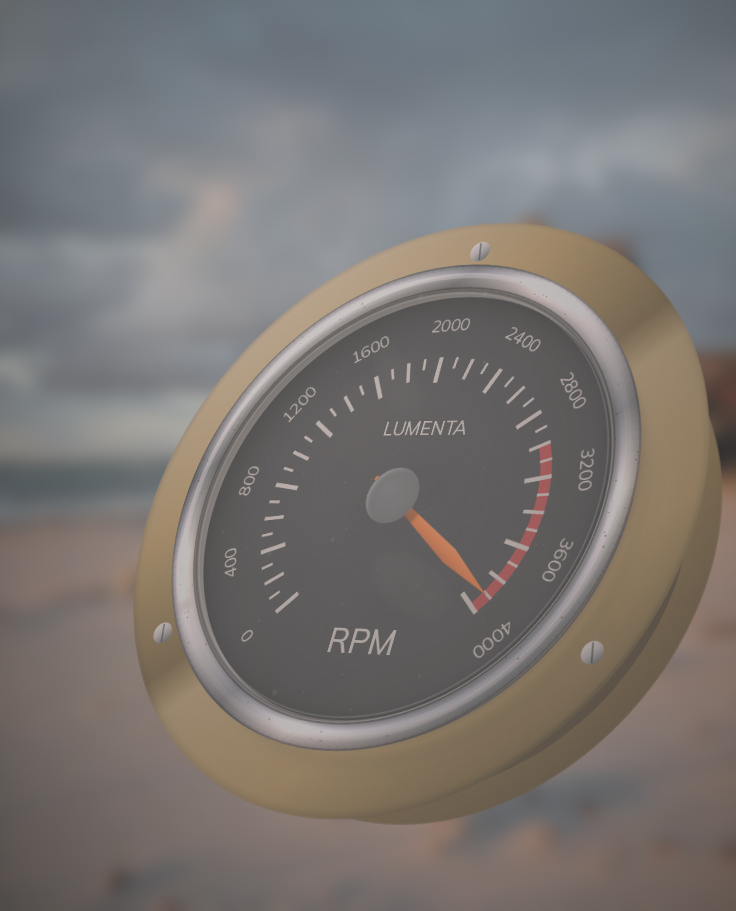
3900 rpm
